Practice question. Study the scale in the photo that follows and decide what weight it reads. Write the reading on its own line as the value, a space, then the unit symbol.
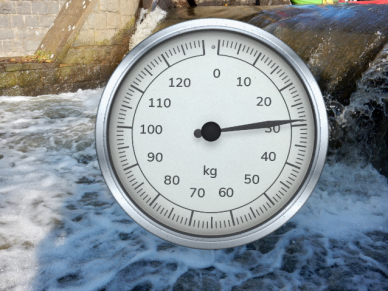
29 kg
